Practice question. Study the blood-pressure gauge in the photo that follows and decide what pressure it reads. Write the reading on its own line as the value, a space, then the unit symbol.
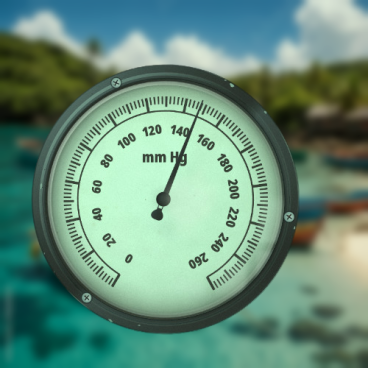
148 mmHg
